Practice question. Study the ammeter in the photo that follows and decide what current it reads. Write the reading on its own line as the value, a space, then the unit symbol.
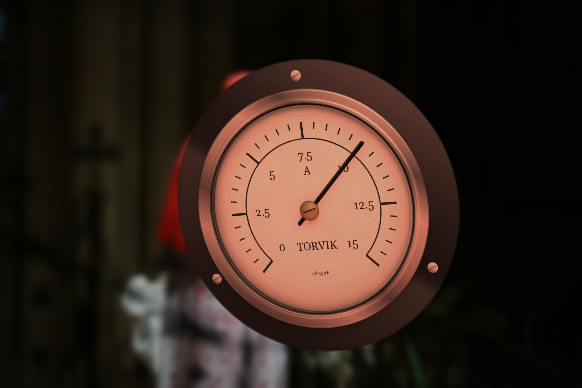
10 A
